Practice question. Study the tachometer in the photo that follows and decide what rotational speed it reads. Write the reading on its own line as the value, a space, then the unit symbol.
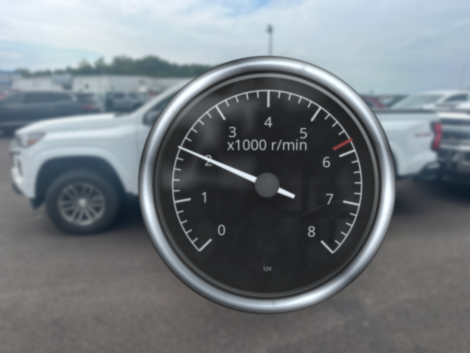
2000 rpm
